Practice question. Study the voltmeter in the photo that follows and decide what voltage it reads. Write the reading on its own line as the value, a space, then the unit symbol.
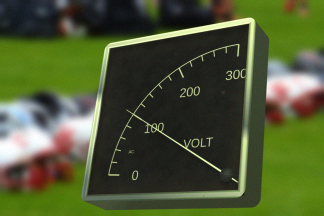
100 V
